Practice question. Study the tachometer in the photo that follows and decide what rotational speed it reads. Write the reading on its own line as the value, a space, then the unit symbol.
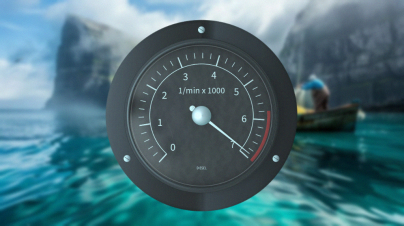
6900 rpm
